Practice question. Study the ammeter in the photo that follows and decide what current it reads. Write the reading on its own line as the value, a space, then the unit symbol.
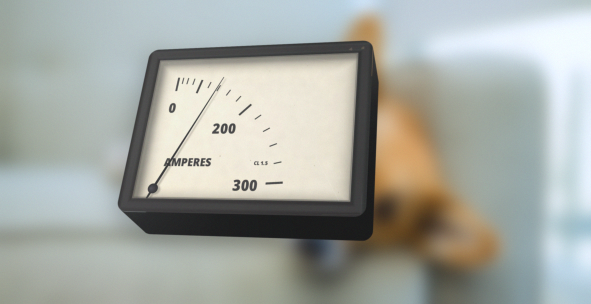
140 A
